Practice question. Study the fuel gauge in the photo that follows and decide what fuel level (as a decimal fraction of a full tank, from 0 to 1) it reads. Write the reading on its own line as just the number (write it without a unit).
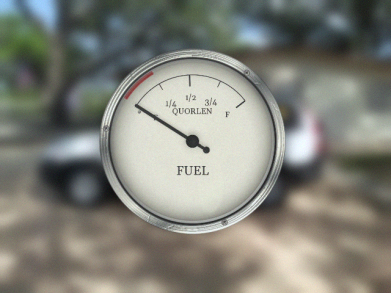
0
